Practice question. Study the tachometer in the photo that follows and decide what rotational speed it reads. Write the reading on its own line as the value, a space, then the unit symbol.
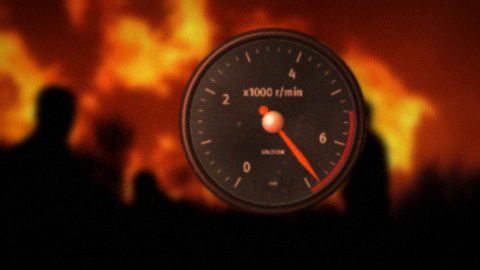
6800 rpm
